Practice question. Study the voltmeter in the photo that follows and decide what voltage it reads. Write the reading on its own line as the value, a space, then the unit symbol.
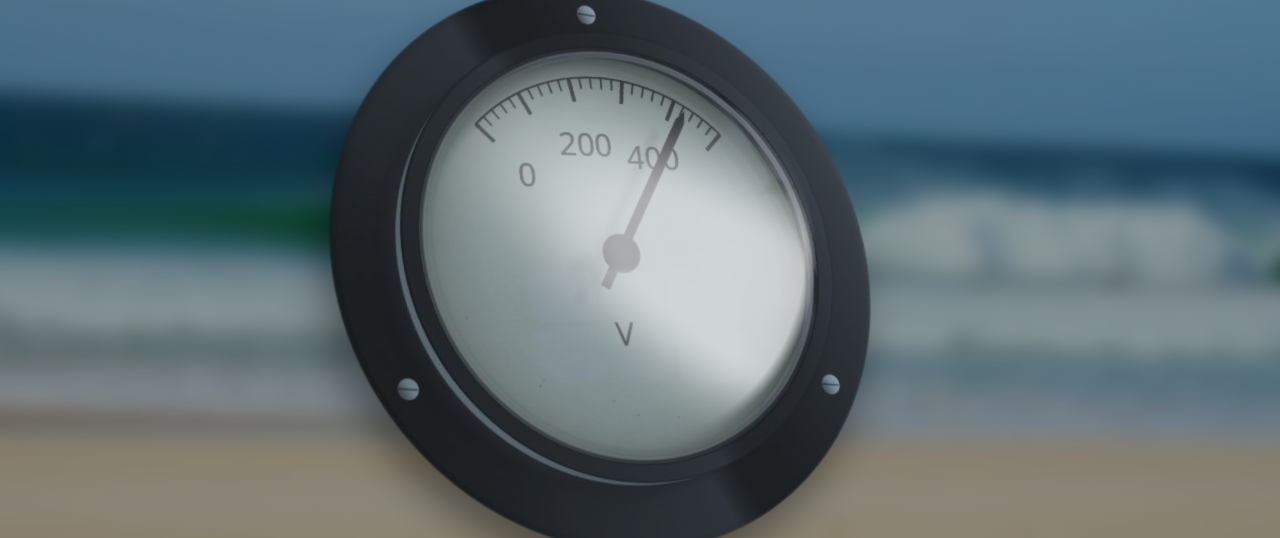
420 V
